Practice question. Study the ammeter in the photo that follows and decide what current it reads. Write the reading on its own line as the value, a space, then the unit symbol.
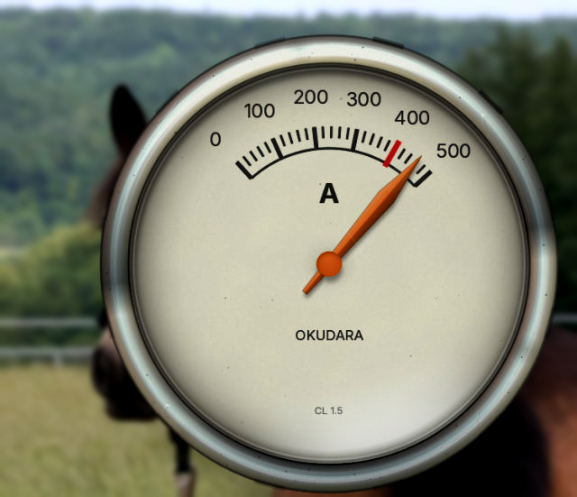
460 A
